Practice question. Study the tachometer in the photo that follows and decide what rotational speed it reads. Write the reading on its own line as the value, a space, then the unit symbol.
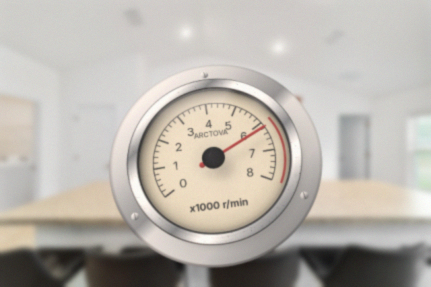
6200 rpm
